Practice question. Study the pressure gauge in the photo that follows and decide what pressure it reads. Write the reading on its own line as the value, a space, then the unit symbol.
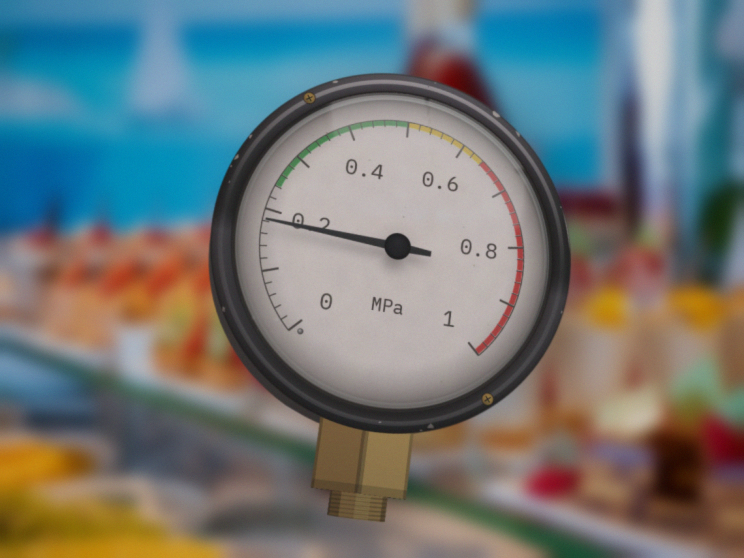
0.18 MPa
